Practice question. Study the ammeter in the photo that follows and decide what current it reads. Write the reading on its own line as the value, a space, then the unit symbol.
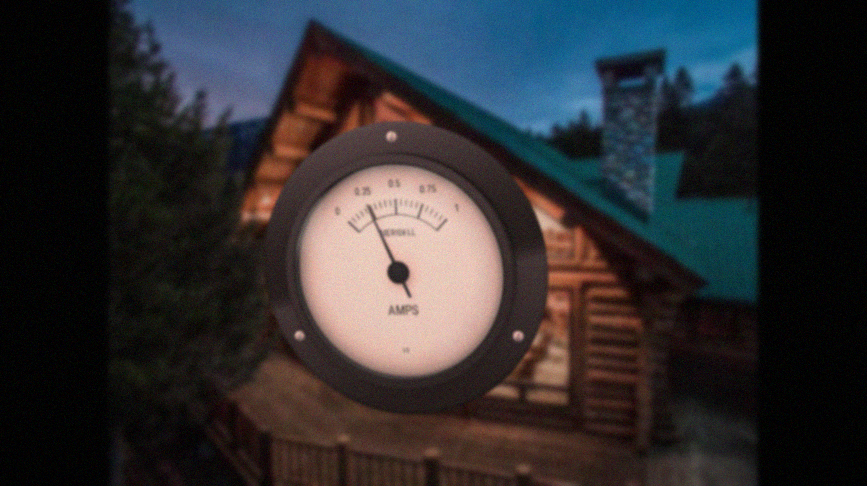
0.25 A
